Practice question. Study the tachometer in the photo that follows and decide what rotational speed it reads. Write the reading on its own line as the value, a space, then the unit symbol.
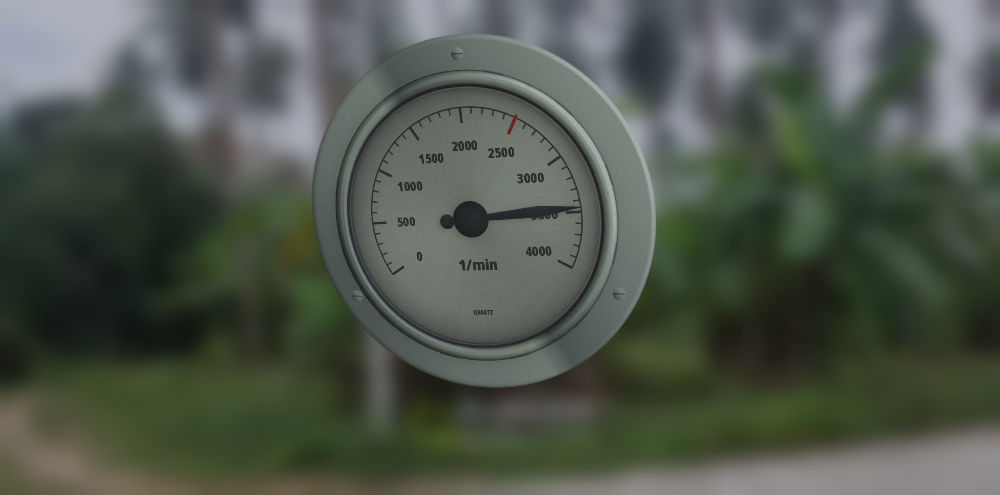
3450 rpm
